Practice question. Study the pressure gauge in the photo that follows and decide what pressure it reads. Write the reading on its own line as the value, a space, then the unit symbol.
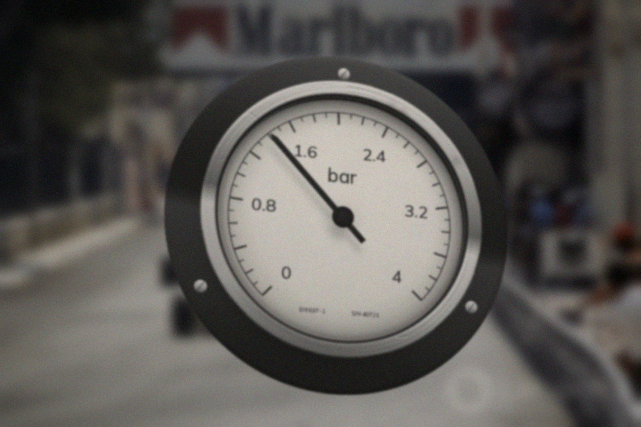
1.4 bar
